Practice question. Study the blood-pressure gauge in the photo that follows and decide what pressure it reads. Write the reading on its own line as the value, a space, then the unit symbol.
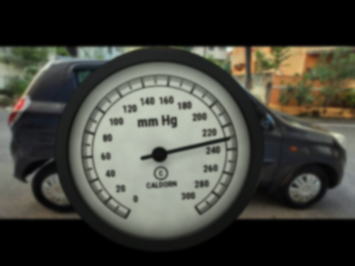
230 mmHg
